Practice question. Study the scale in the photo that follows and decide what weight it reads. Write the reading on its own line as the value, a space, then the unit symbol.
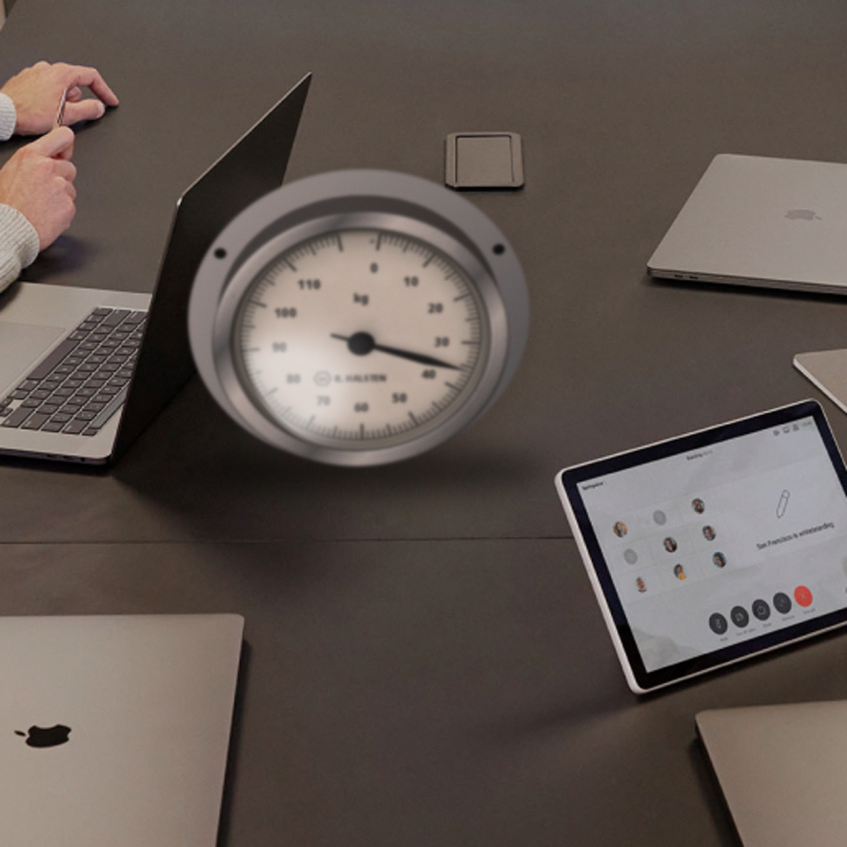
35 kg
